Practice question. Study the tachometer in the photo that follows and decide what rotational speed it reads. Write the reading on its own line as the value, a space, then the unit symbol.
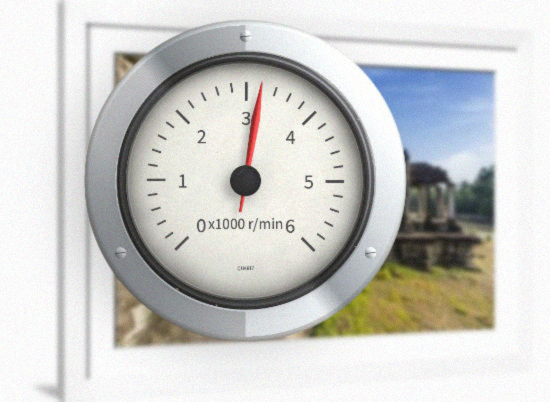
3200 rpm
